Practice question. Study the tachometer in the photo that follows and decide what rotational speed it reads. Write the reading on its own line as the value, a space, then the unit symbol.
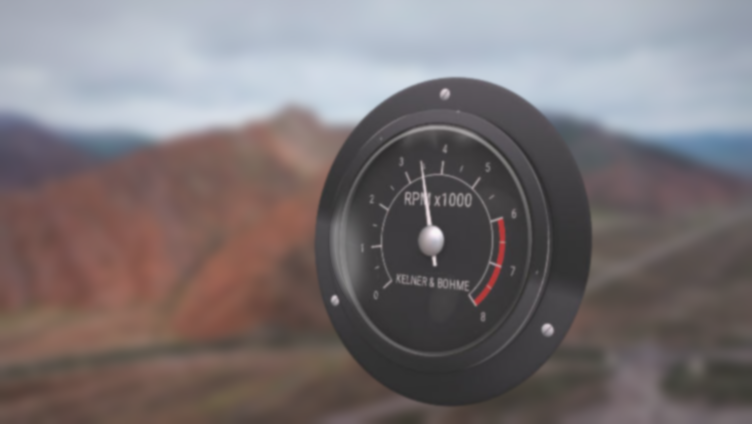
3500 rpm
